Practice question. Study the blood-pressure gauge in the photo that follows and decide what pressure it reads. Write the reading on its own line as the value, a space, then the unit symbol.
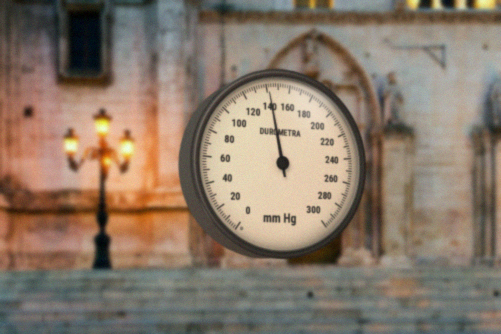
140 mmHg
